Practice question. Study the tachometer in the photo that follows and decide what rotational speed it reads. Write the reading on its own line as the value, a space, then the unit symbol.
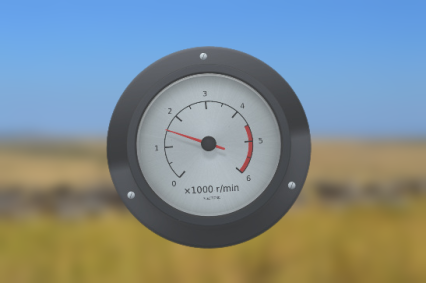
1500 rpm
